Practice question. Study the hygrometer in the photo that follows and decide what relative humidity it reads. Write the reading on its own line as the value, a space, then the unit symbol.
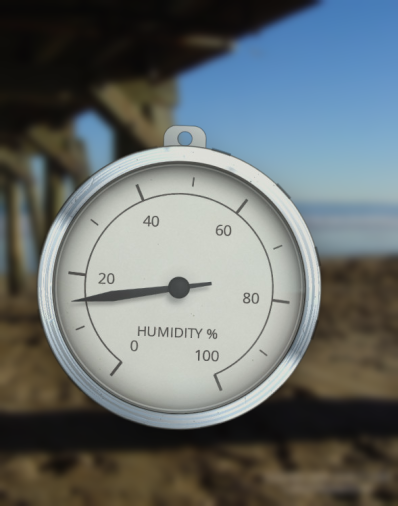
15 %
